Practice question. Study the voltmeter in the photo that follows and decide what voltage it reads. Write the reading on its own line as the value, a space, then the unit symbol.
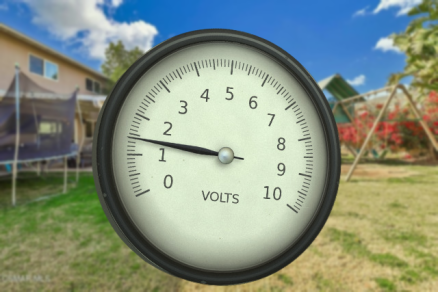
1.4 V
